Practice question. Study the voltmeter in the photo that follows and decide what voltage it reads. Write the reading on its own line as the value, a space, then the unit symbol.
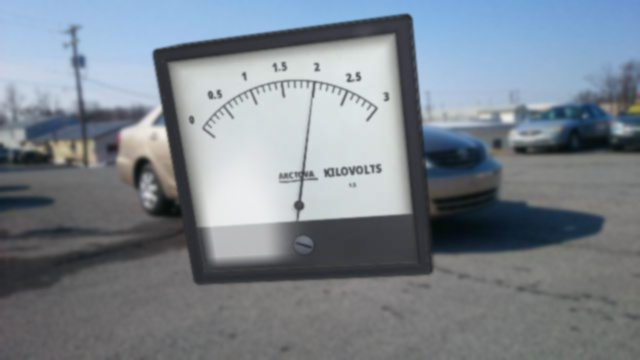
2 kV
